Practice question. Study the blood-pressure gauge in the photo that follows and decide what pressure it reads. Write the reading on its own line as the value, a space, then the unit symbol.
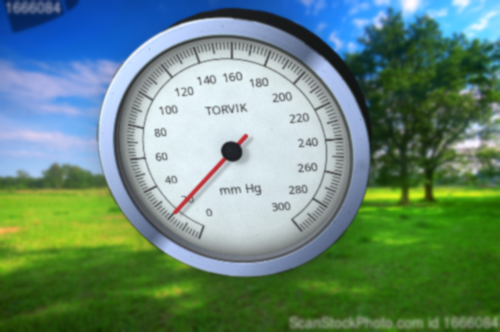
20 mmHg
